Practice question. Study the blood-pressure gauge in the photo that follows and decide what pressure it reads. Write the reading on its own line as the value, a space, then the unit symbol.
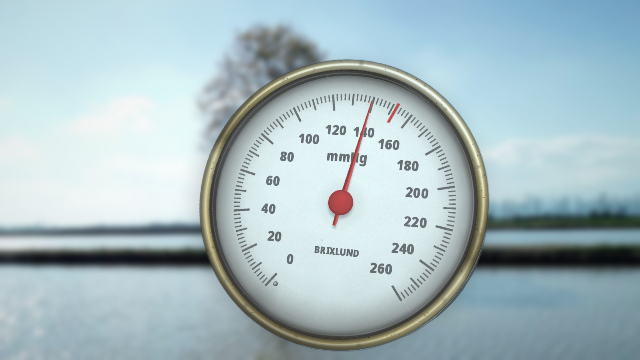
140 mmHg
